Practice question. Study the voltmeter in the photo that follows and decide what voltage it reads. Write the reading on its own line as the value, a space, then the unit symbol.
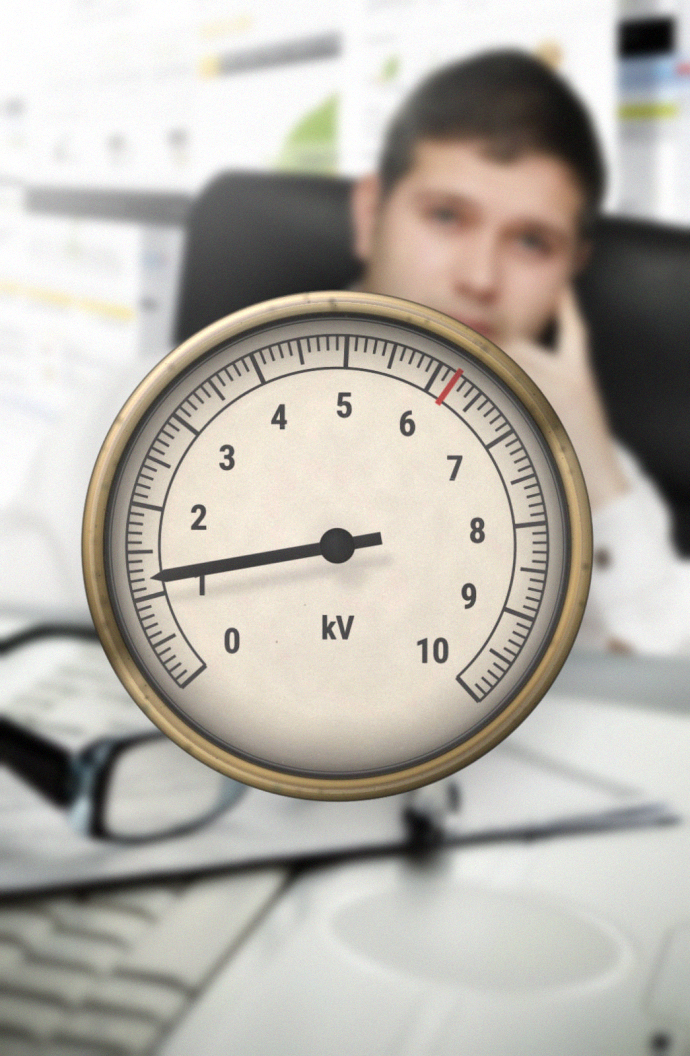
1.2 kV
